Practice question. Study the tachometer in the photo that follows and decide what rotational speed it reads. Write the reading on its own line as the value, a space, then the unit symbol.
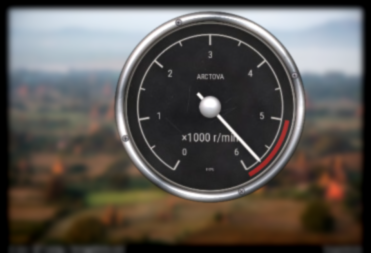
5750 rpm
